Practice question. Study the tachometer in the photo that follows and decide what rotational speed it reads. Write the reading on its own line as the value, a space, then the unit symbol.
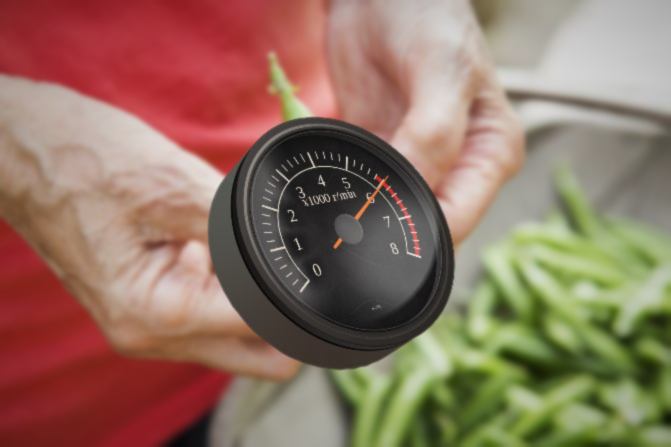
6000 rpm
